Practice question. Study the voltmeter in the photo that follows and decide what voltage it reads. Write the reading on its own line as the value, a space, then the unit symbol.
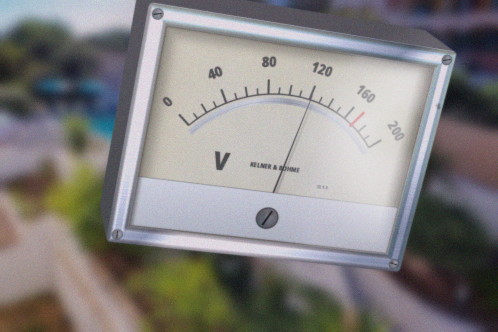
120 V
